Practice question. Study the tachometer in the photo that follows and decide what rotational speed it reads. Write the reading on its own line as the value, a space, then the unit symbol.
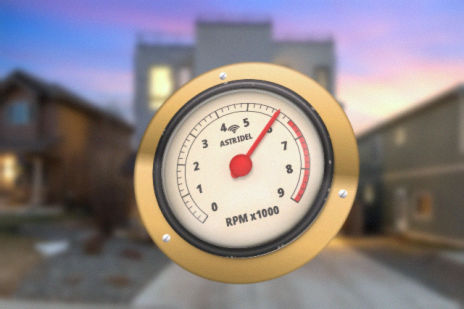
6000 rpm
